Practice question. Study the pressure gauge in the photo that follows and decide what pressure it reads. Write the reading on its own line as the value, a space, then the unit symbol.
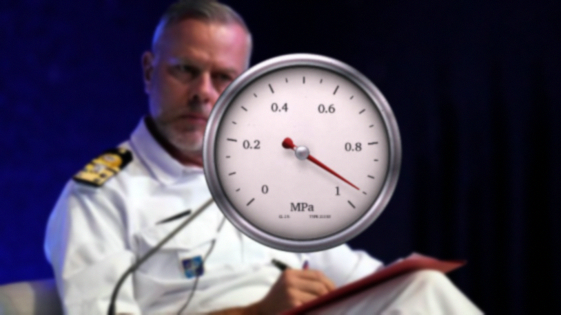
0.95 MPa
